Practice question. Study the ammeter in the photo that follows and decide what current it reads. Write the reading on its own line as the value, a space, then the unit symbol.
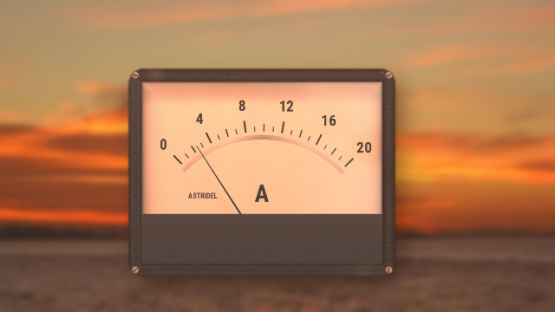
2.5 A
